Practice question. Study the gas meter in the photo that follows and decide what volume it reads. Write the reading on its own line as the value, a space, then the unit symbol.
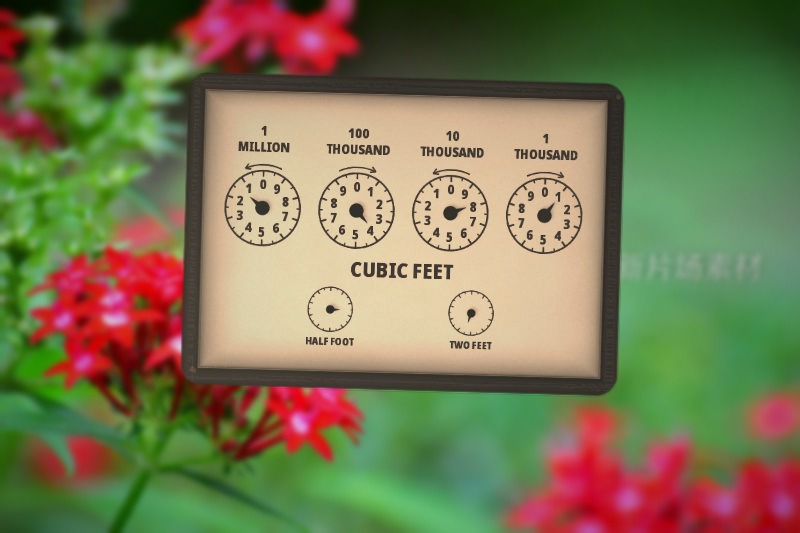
138100 ft³
